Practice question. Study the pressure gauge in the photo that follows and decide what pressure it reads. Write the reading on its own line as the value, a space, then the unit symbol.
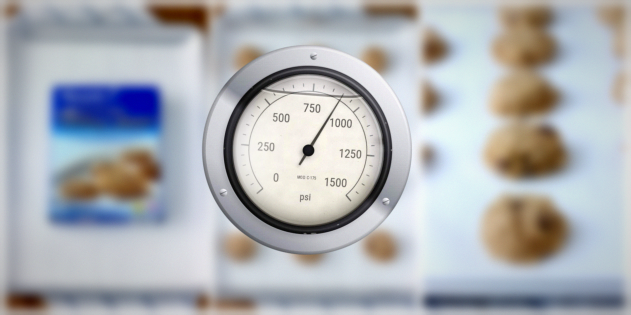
900 psi
